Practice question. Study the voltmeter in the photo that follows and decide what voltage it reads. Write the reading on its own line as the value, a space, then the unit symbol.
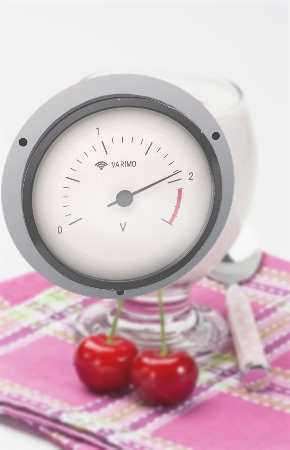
1.9 V
